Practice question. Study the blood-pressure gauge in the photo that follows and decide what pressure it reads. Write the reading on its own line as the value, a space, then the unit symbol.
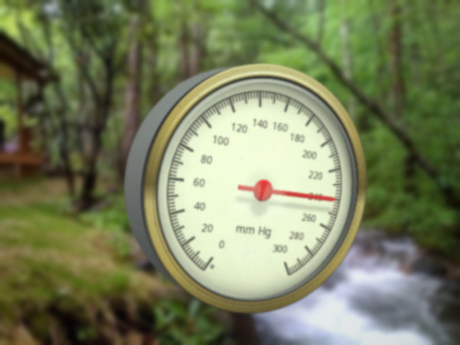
240 mmHg
